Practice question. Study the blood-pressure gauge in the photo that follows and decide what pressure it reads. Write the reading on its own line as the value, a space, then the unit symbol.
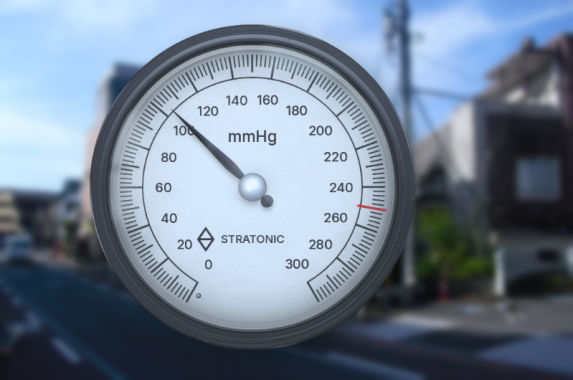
104 mmHg
